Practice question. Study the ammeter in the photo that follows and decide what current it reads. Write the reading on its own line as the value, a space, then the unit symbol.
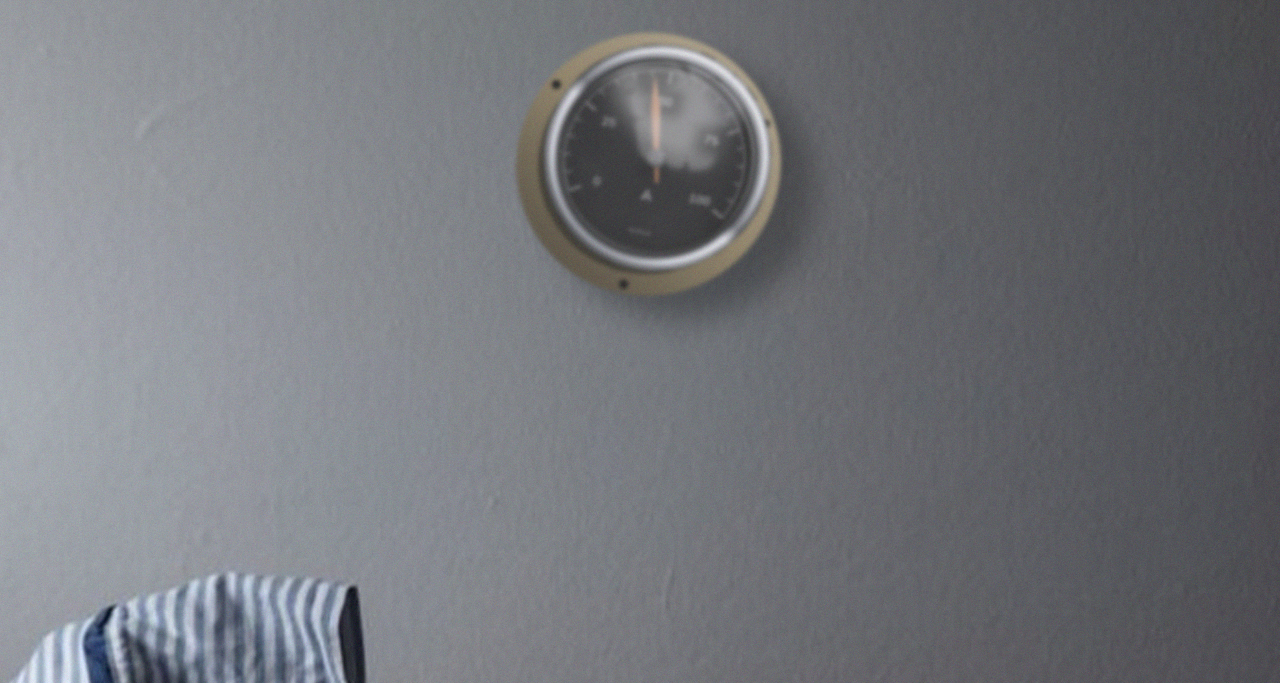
45 A
